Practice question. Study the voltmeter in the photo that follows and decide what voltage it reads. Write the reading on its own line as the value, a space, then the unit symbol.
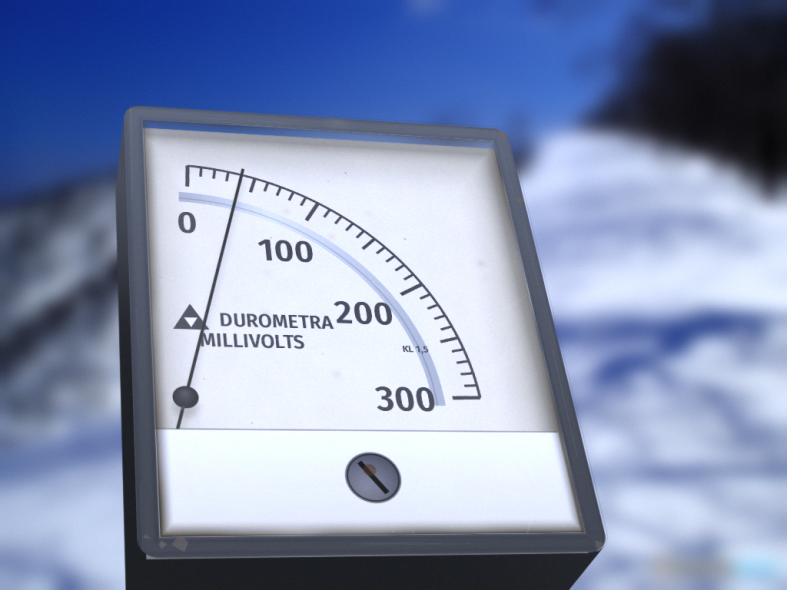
40 mV
